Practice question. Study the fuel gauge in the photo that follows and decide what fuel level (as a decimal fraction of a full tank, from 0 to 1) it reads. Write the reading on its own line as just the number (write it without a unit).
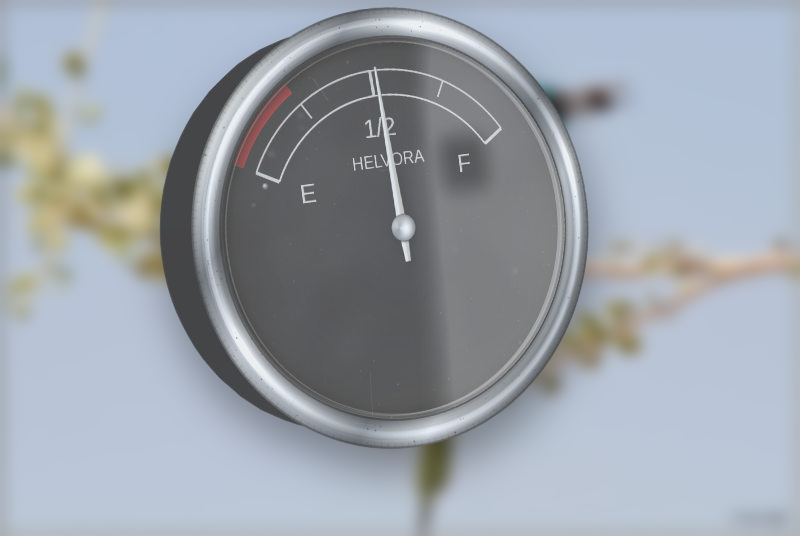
0.5
